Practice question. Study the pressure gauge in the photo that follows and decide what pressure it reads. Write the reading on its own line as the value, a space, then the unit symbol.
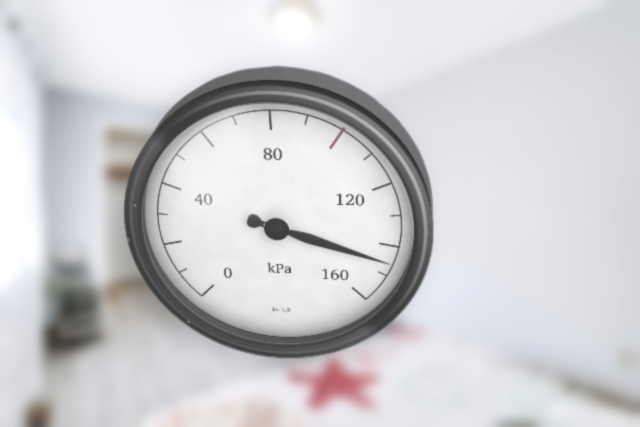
145 kPa
